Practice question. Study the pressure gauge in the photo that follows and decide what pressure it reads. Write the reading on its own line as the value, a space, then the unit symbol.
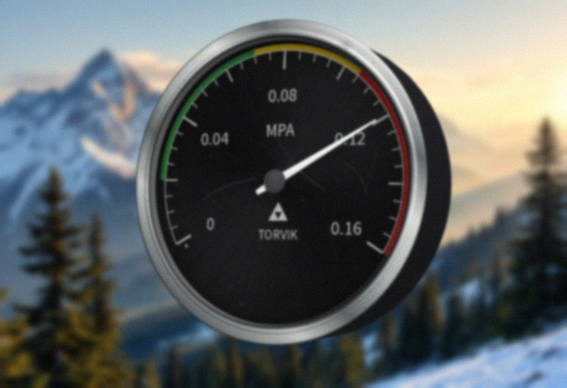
0.12 MPa
